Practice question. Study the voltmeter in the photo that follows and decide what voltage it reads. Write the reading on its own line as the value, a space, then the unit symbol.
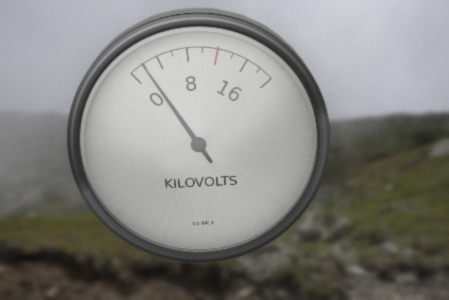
2 kV
